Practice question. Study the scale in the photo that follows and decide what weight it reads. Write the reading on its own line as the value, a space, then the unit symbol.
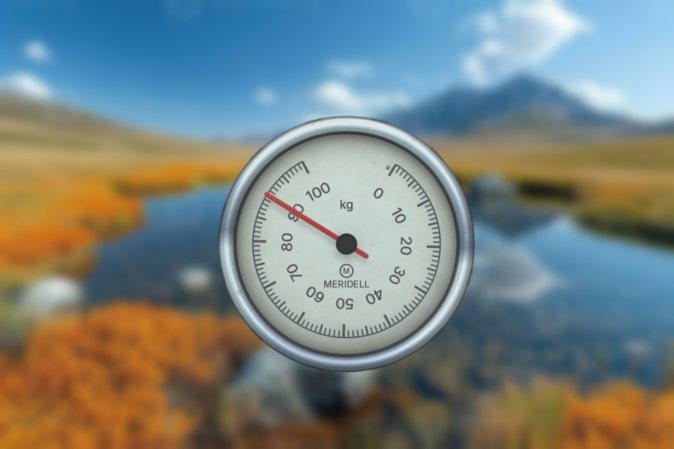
90 kg
